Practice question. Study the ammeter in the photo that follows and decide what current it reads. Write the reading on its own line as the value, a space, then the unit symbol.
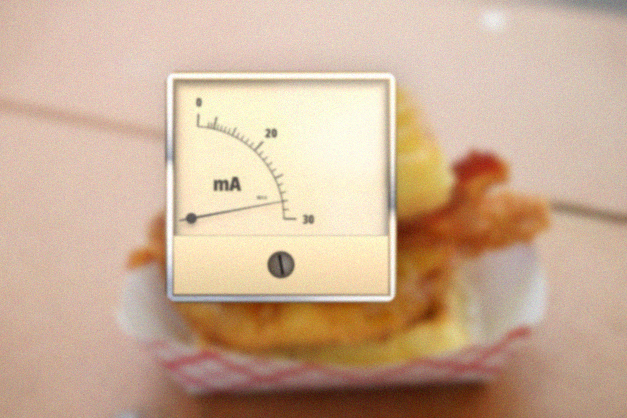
28 mA
